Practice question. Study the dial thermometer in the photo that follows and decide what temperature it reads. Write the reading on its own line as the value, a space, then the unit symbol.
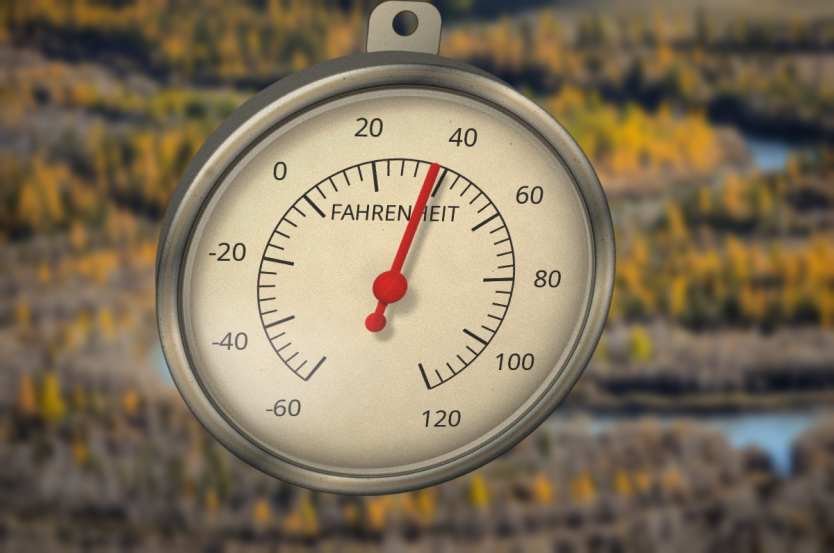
36 °F
